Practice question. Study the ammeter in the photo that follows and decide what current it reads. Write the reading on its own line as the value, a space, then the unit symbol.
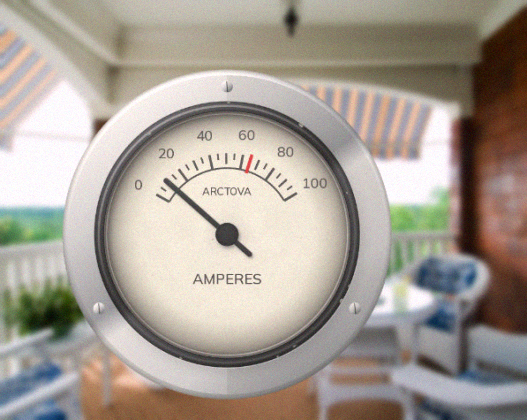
10 A
